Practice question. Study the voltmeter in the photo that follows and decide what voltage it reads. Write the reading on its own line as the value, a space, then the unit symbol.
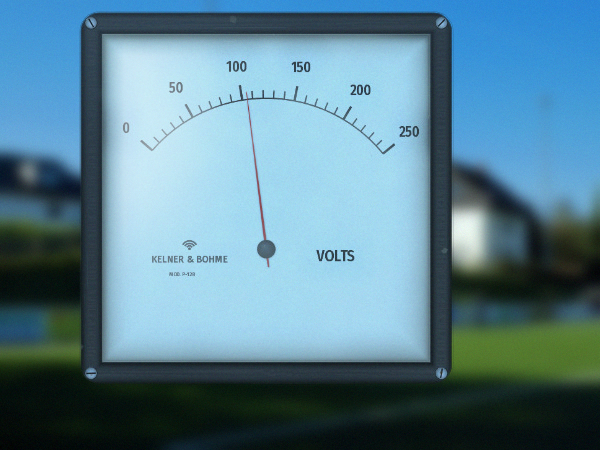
105 V
